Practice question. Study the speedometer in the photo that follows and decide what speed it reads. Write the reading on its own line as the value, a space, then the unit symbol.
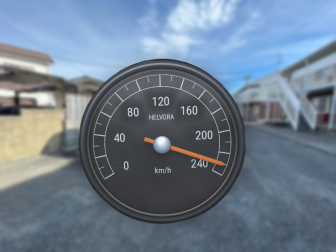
230 km/h
